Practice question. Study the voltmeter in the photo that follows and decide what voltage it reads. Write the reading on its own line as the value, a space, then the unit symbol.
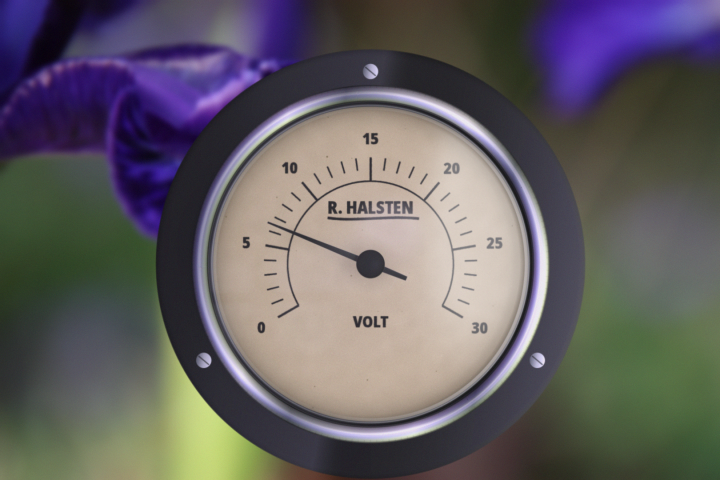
6.5 V
